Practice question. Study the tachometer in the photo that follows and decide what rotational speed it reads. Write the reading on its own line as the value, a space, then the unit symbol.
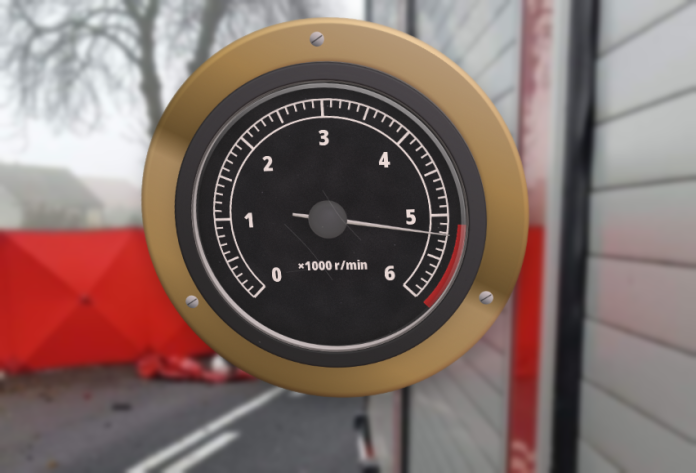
5200 rpm
